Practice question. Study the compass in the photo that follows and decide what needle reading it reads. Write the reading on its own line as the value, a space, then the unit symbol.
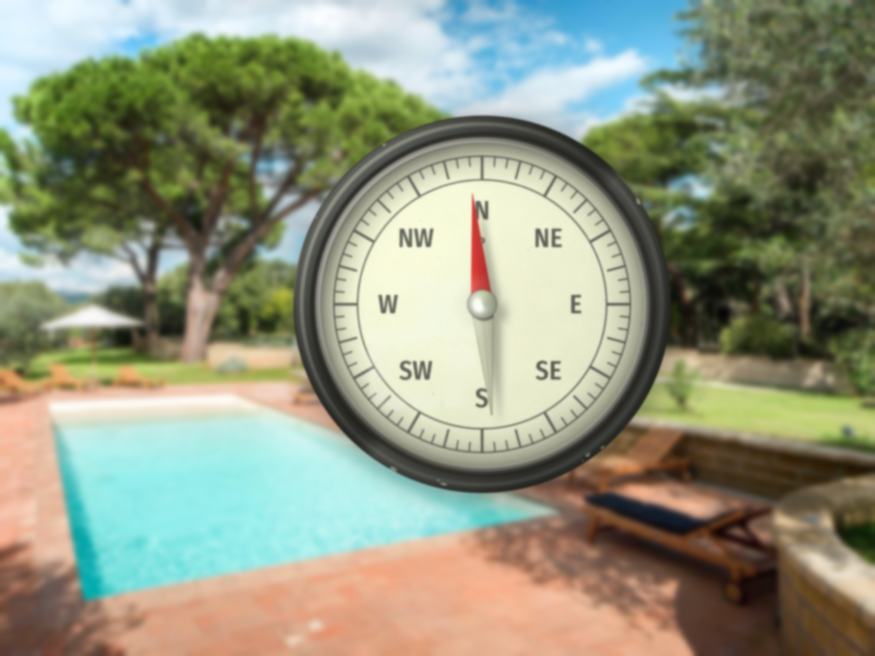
355 °
